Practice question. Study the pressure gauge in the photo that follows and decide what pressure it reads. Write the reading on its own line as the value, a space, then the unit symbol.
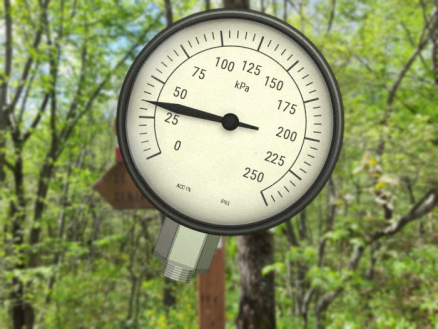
35 kPa
